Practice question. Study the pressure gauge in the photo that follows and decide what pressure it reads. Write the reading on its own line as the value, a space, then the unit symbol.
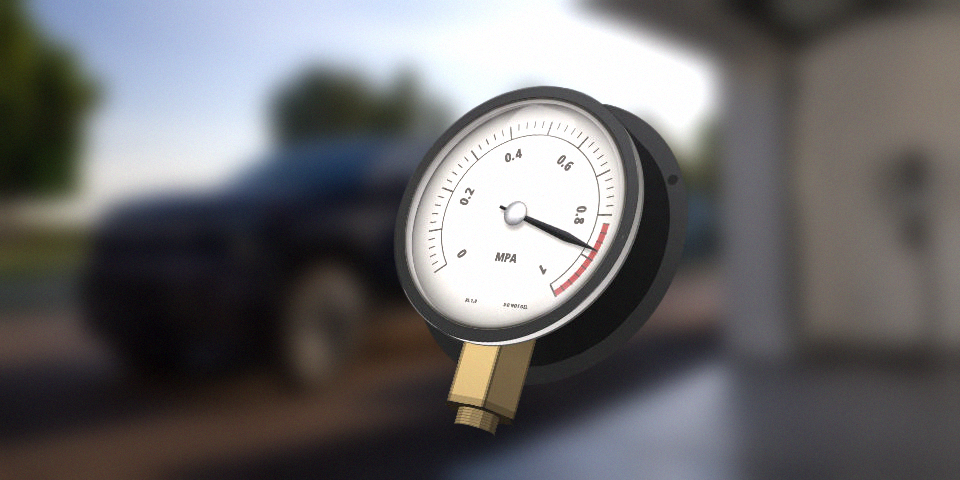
0.88 MPa
